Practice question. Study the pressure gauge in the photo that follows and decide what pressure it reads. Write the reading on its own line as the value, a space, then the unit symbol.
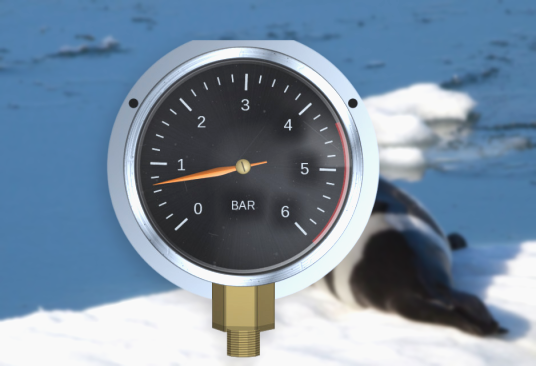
0.7 bar
